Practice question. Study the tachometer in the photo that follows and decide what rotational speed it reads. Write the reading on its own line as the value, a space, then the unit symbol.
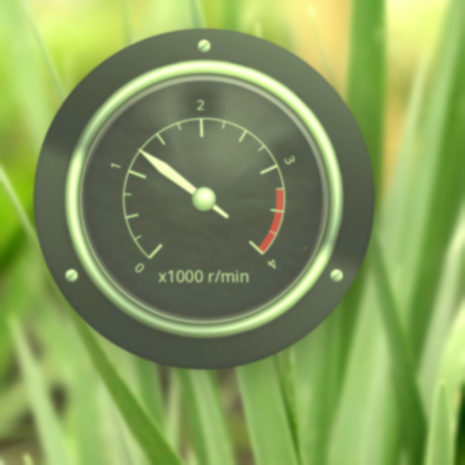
1250 rpm
